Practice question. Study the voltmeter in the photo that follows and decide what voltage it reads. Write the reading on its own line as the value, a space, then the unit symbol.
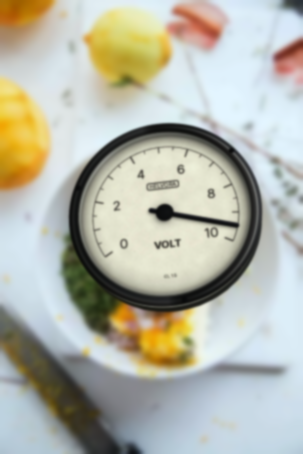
9.5 V
